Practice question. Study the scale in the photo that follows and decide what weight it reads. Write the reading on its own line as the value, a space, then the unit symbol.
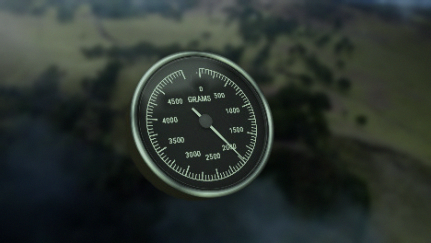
2000 g
